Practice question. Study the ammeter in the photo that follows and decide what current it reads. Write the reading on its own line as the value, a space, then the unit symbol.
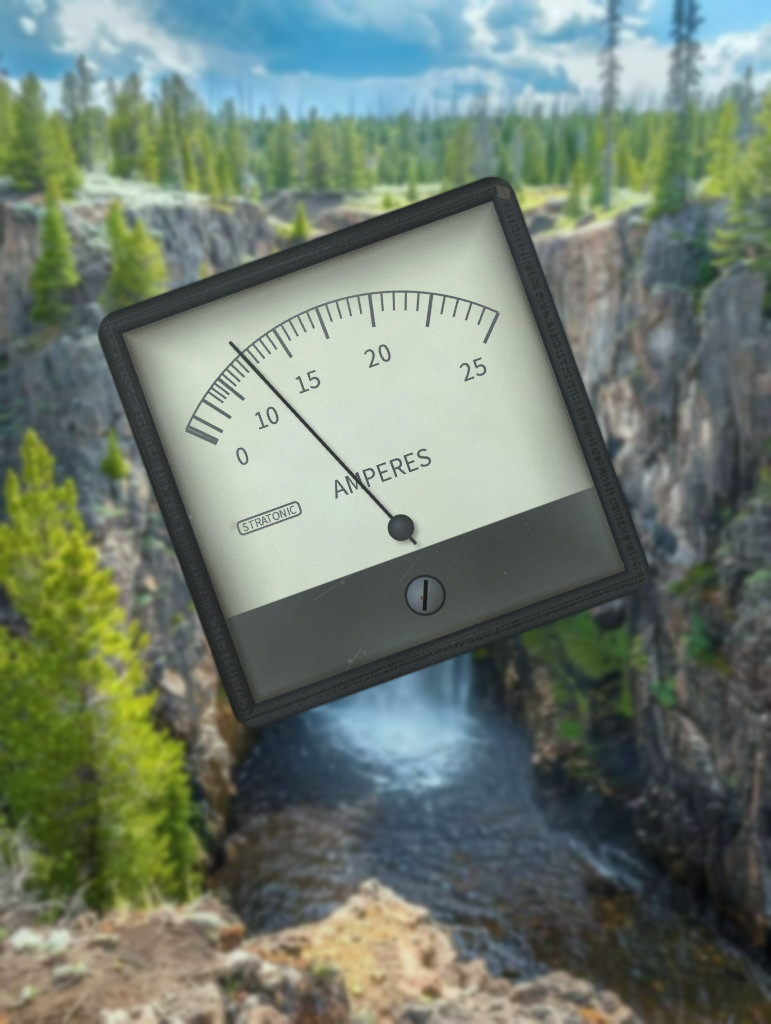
12.5 A
